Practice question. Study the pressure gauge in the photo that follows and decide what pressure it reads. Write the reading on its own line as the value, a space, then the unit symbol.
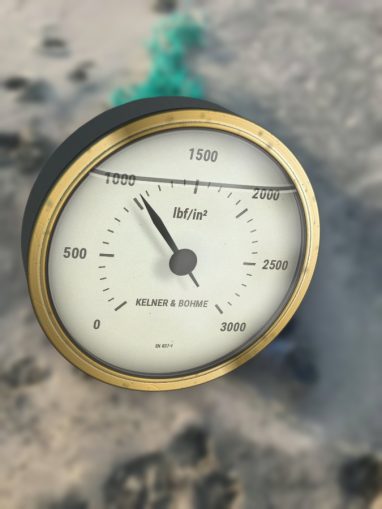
1050 psi
